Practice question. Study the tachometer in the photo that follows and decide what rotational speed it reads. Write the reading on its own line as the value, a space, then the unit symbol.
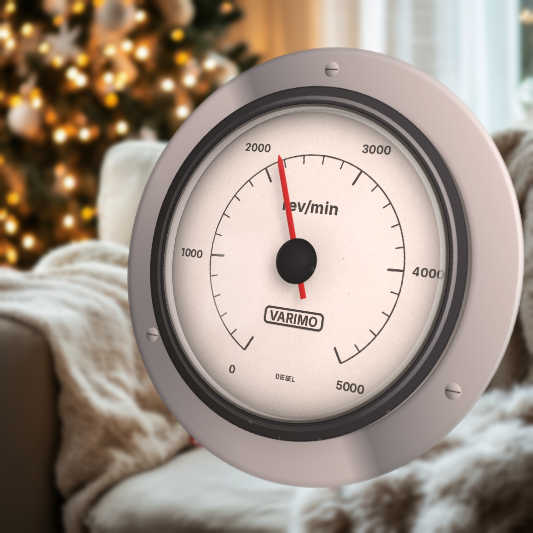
2200 rpm
